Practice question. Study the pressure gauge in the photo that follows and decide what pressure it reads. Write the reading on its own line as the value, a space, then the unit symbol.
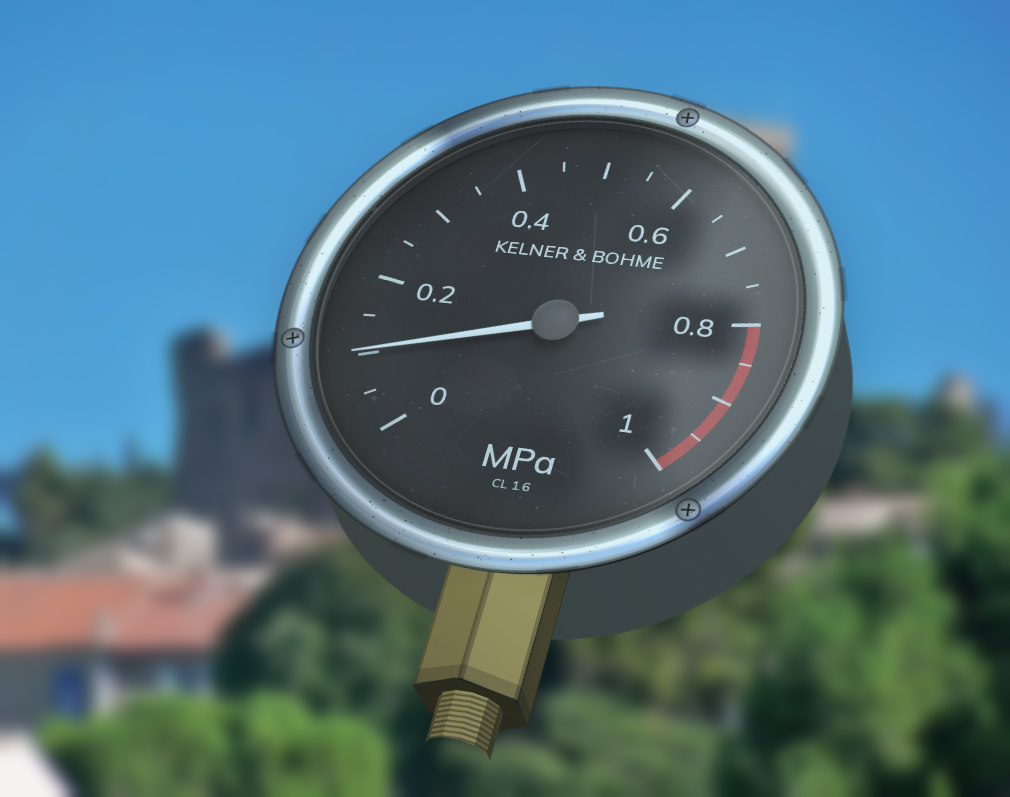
0.1 MPa
